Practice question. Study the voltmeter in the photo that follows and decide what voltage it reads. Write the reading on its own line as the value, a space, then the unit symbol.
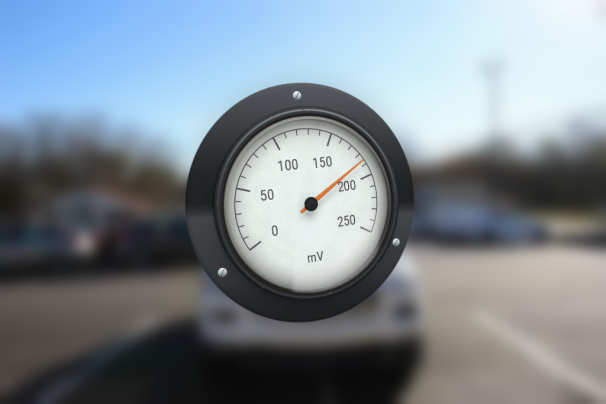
185 mV
